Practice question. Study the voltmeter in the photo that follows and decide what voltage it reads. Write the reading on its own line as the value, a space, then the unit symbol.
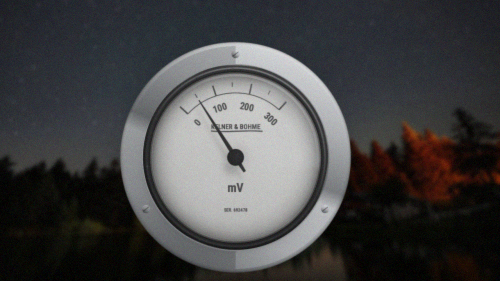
50 mV
